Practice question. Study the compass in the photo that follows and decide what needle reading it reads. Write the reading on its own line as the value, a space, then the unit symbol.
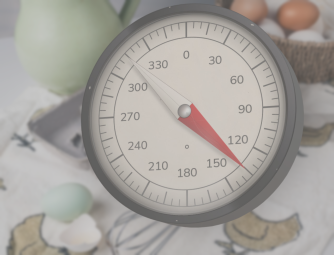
135 °
